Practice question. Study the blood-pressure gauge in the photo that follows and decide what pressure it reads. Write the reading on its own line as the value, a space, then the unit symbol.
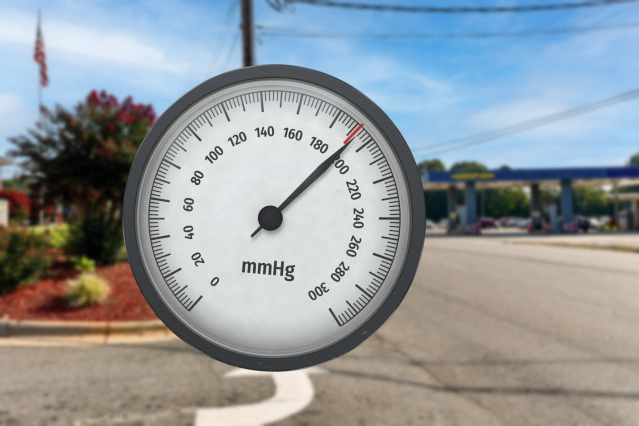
194 mmHg
